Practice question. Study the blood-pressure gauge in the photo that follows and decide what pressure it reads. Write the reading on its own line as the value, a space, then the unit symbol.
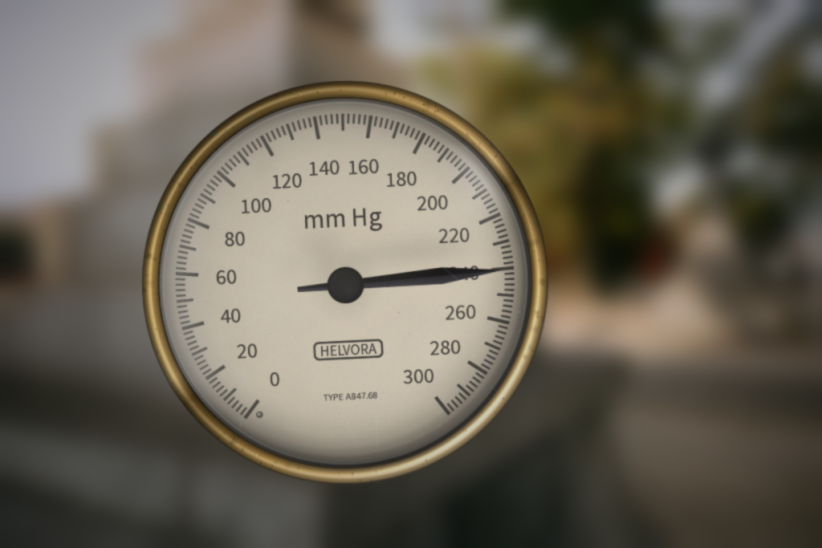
240 mmHg
